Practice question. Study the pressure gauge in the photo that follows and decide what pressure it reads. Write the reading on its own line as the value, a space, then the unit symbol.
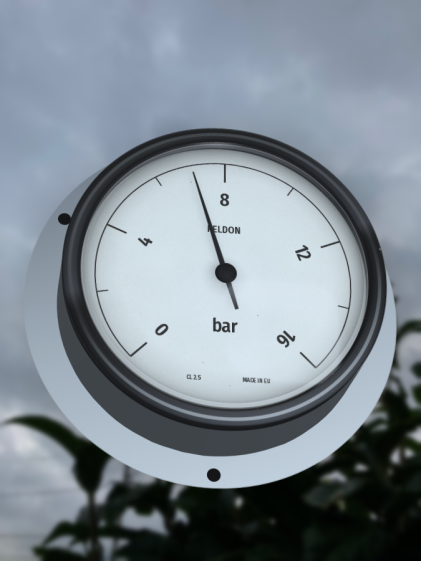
7 bar
